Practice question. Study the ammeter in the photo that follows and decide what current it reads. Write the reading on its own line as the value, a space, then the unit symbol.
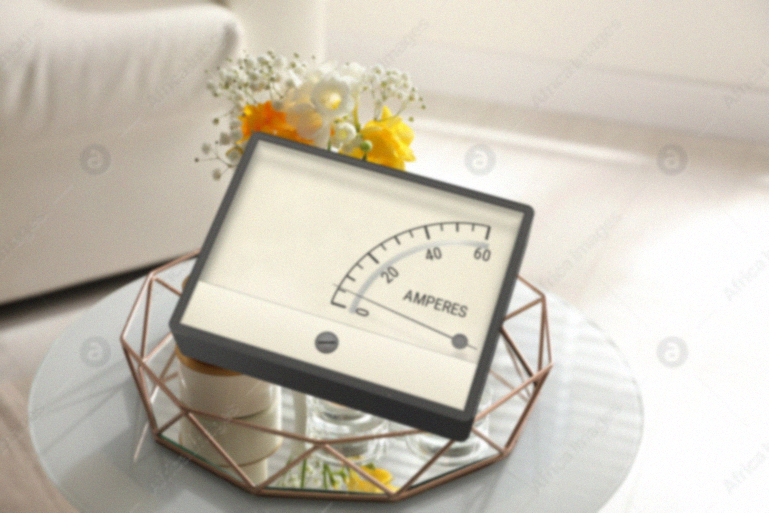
5 A
